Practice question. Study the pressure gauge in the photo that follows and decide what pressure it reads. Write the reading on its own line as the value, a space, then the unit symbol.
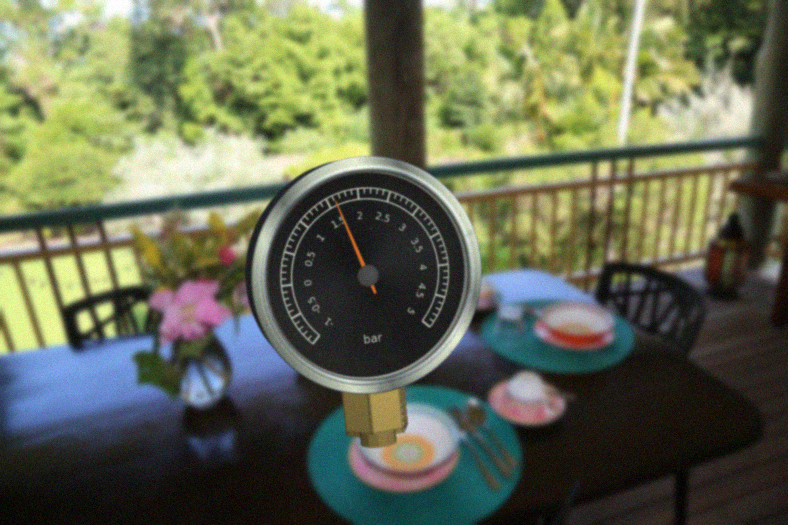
1.6 bar
